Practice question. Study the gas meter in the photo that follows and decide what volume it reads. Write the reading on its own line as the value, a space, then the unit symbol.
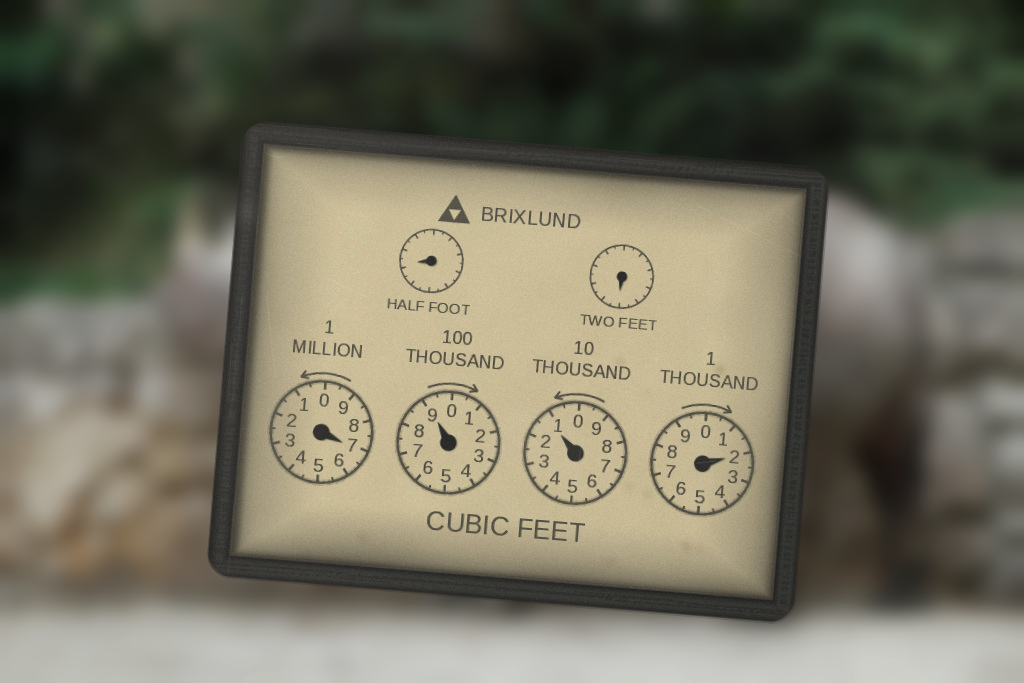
691200 ft³
